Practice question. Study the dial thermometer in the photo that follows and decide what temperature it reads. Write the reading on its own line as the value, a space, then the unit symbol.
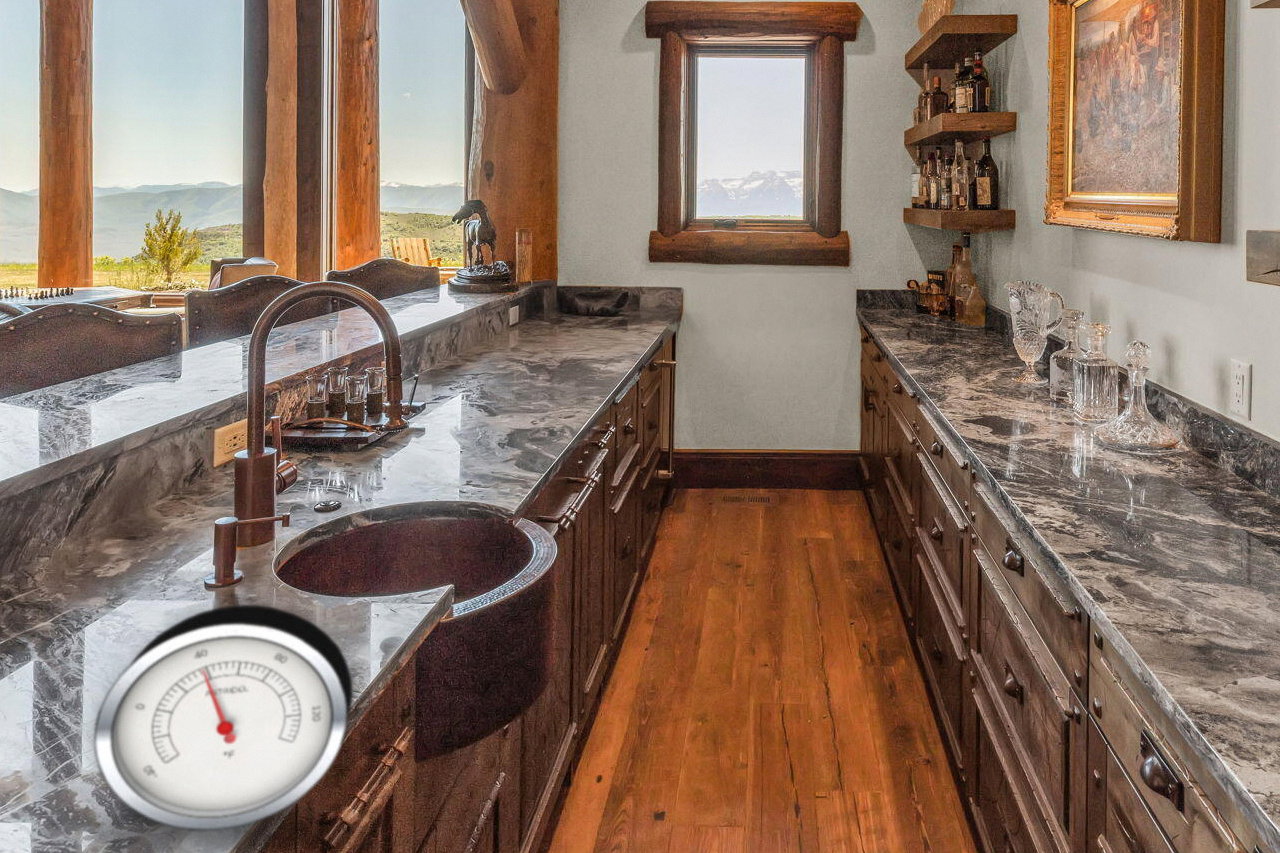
40 °F
